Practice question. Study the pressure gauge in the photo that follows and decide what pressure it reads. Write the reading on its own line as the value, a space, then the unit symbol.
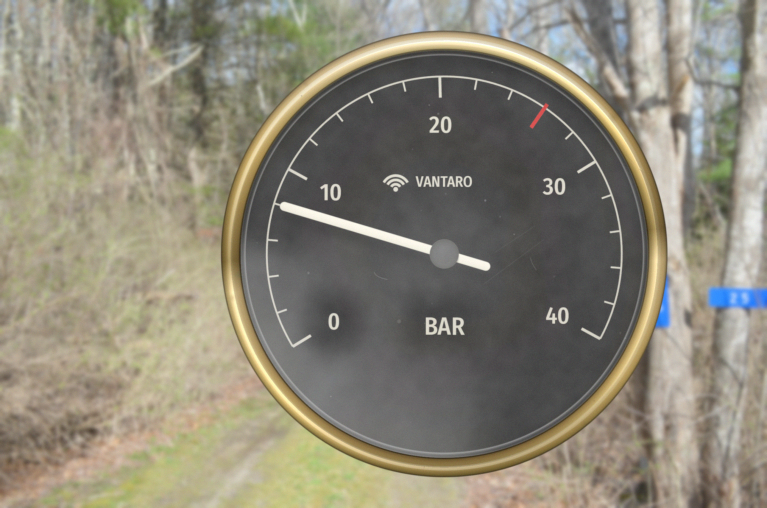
8 bar
